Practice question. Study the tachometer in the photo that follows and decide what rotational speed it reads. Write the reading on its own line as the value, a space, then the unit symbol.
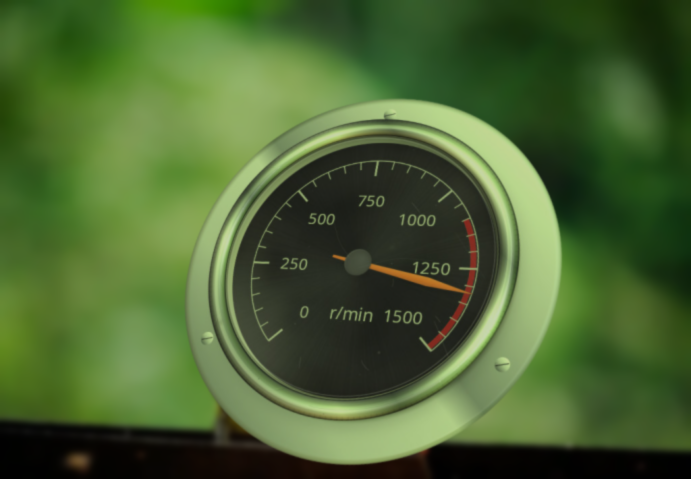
1325 rpm
